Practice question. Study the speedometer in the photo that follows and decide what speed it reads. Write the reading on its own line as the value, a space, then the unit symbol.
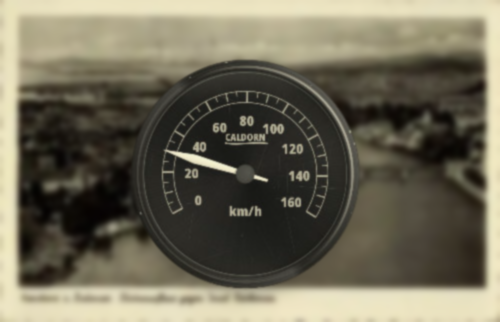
30 km/h
